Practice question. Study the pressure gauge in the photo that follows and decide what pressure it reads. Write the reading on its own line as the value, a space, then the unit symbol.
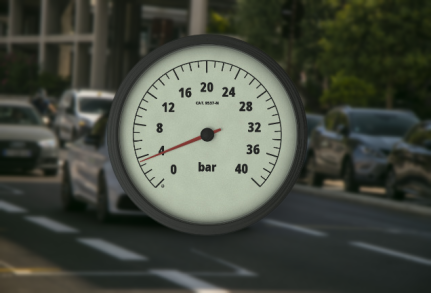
3.5 bar
